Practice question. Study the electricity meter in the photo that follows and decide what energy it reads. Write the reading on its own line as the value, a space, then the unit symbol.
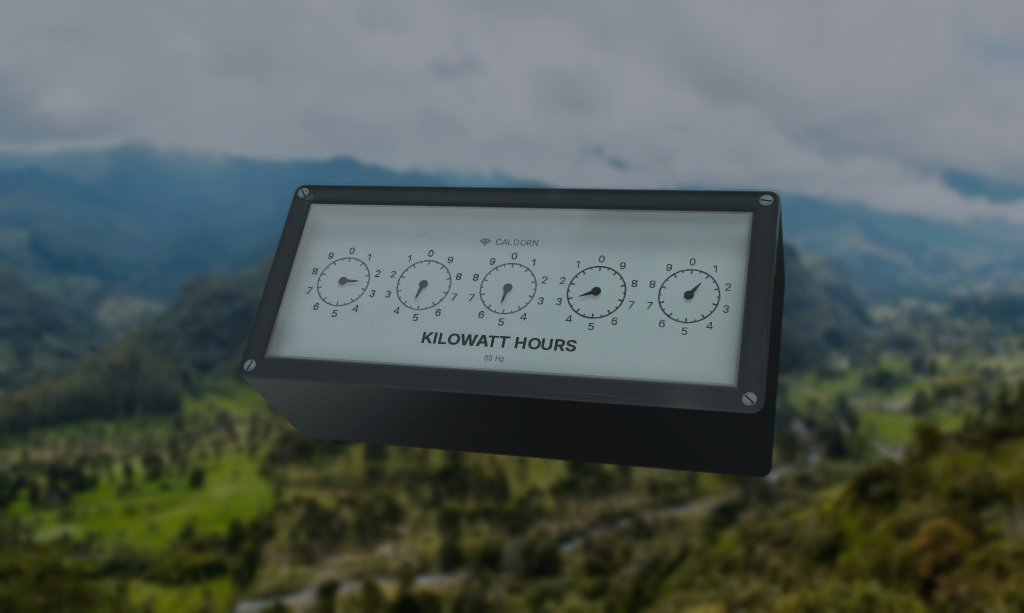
24531 kWh
